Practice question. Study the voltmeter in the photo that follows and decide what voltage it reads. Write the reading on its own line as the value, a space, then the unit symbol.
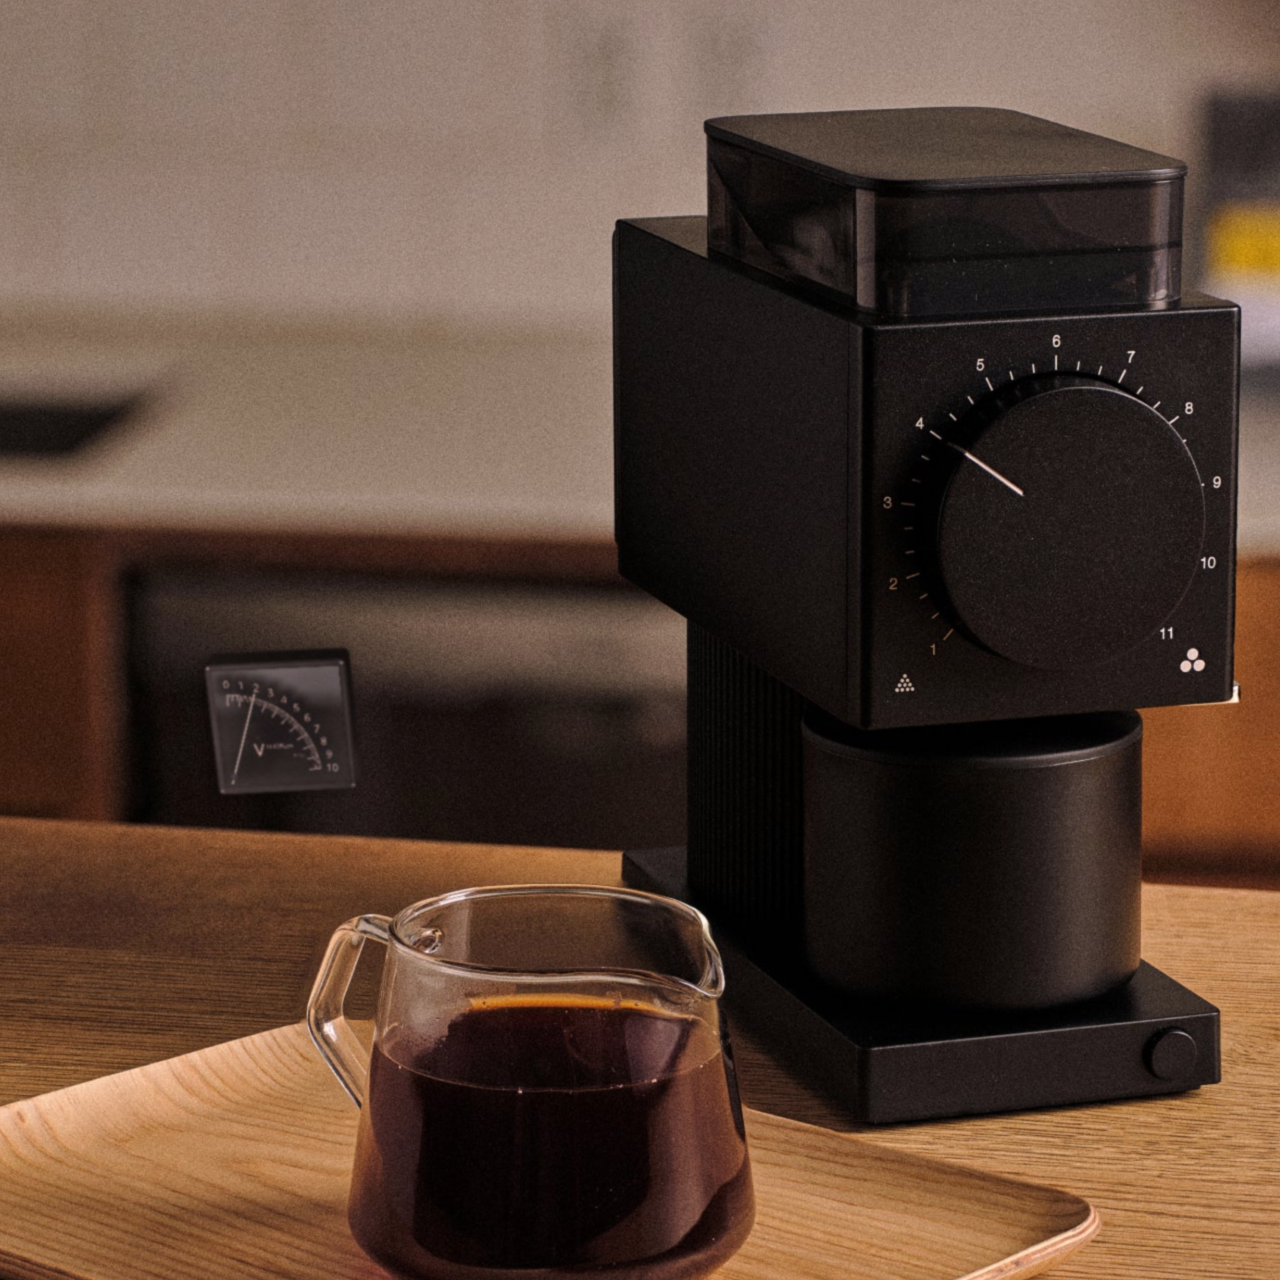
2 V
